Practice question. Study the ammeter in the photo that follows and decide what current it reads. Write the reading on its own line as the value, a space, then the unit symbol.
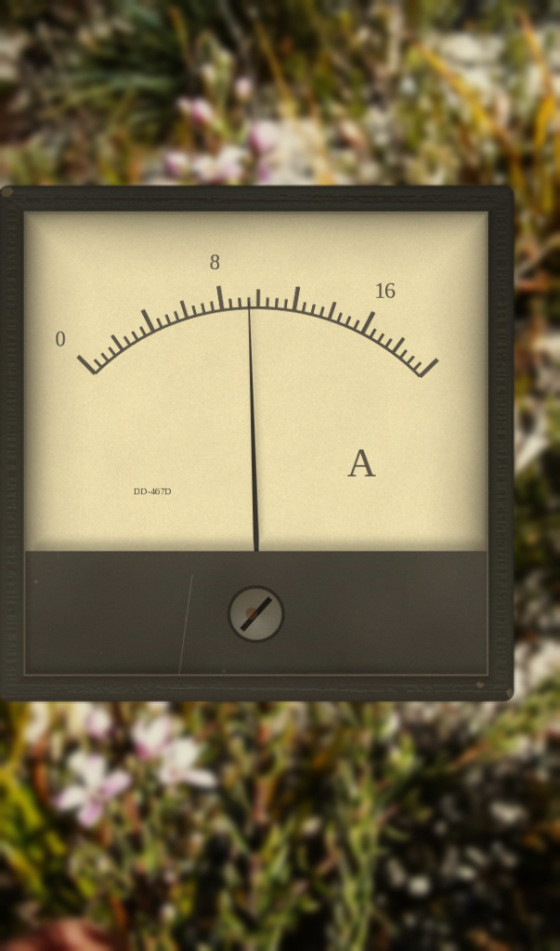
9.5 A
